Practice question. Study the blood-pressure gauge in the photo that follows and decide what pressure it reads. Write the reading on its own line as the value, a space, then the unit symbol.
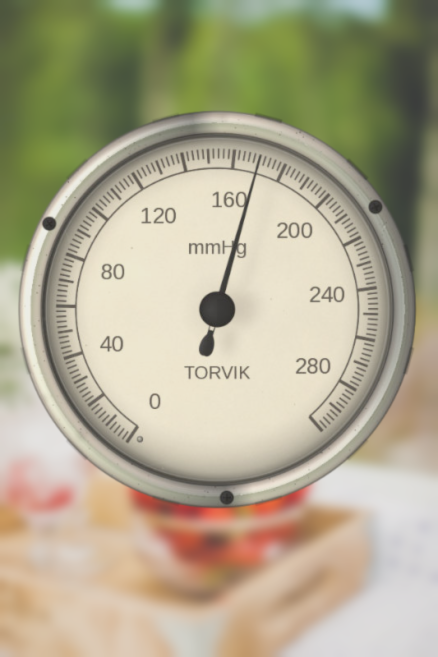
170 mmHg
